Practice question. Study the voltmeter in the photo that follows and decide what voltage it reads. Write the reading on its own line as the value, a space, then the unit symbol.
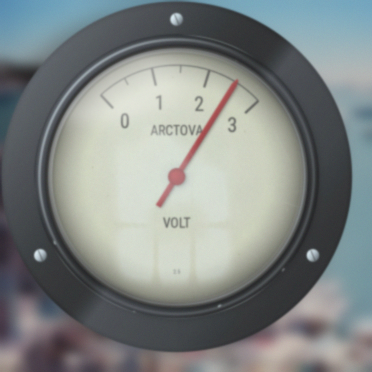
2.5 V
